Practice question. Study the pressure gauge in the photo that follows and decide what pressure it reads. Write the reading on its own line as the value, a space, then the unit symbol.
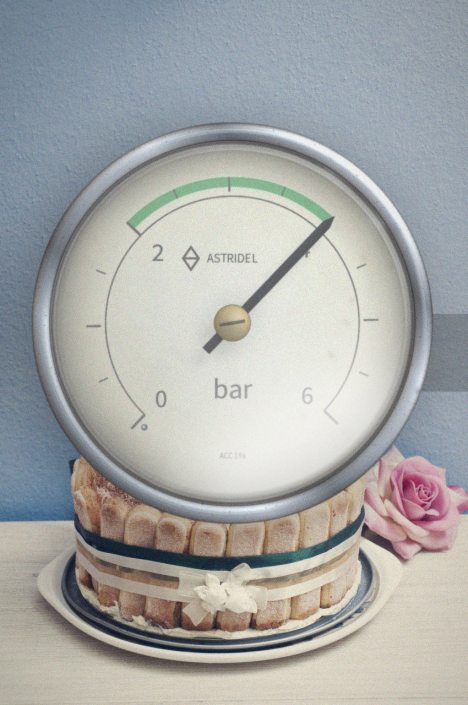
4 bar
